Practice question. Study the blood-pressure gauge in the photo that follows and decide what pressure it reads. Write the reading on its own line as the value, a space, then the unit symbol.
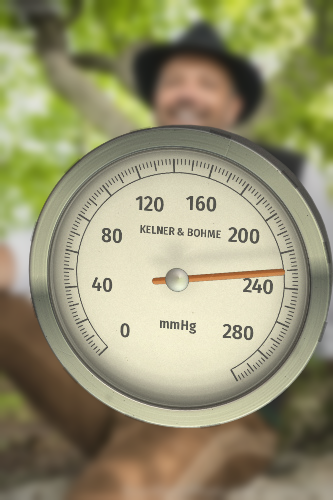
230 mmHg
